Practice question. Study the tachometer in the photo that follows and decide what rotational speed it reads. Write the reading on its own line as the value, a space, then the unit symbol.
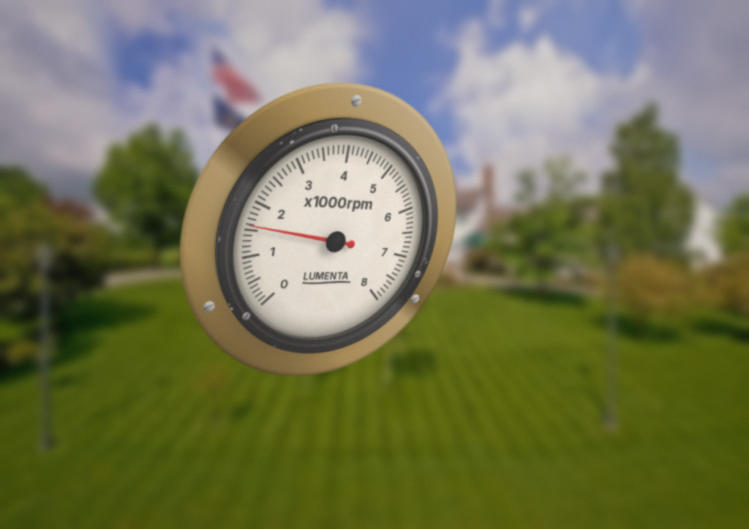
1600 rpm
